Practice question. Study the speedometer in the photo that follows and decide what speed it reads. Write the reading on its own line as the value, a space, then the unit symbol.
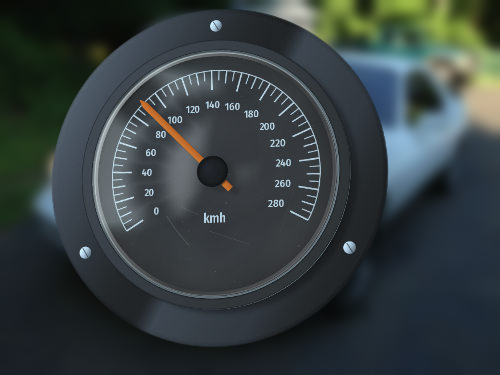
90 km/h
